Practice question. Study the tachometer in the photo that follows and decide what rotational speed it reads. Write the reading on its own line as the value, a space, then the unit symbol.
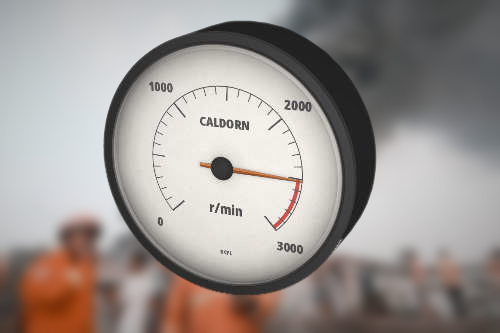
2500 rpm
